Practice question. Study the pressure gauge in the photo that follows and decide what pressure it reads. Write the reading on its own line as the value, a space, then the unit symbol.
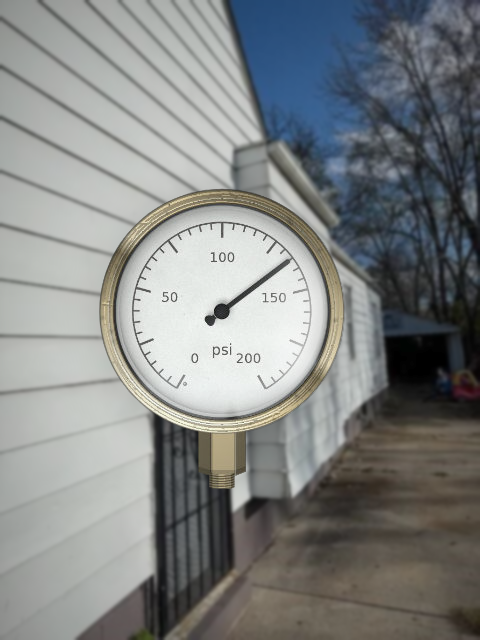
135 psi
